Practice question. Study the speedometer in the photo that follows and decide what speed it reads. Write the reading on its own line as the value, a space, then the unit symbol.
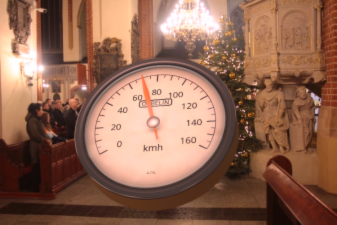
70 km/h
